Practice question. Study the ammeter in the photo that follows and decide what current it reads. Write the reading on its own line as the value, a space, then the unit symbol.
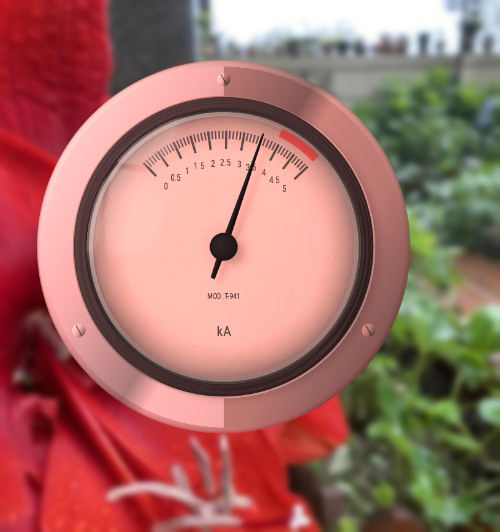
3.5 kA
